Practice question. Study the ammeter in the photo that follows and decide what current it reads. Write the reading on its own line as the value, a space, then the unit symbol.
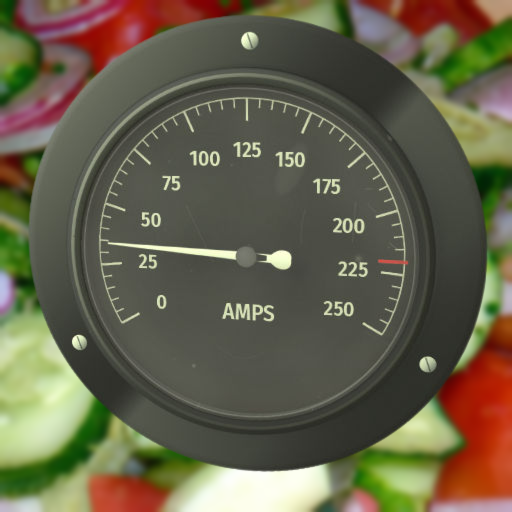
35 A
